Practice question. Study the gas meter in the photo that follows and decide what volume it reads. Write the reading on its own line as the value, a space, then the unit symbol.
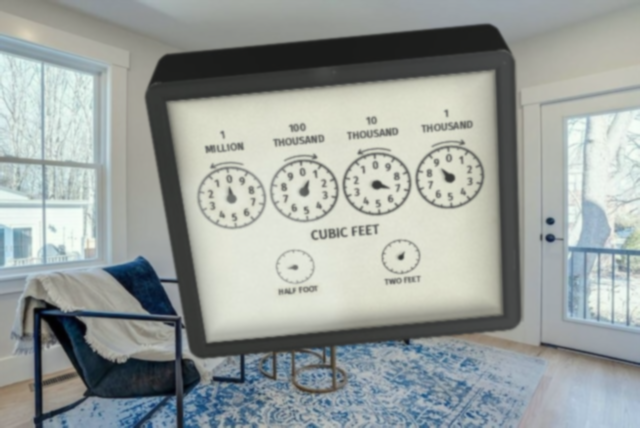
6900 ft³
